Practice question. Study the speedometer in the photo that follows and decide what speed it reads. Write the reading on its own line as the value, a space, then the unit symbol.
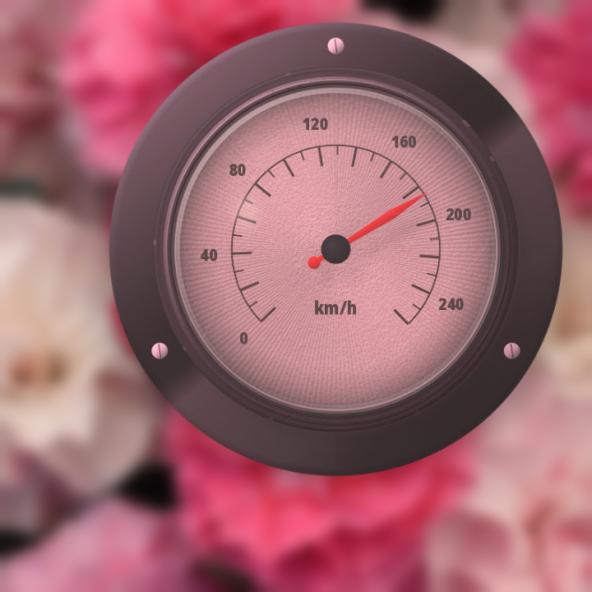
185 km/h
